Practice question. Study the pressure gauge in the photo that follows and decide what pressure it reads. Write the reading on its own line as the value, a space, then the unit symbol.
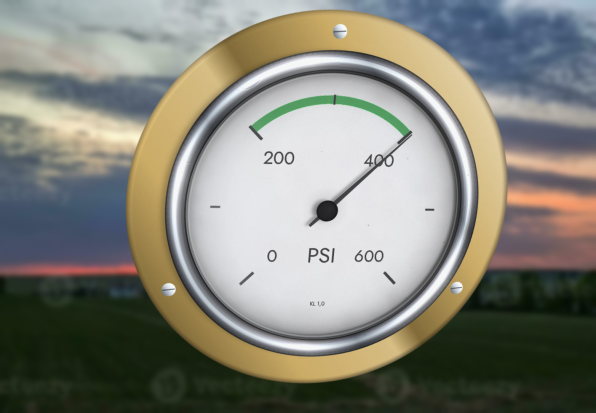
400 psi
